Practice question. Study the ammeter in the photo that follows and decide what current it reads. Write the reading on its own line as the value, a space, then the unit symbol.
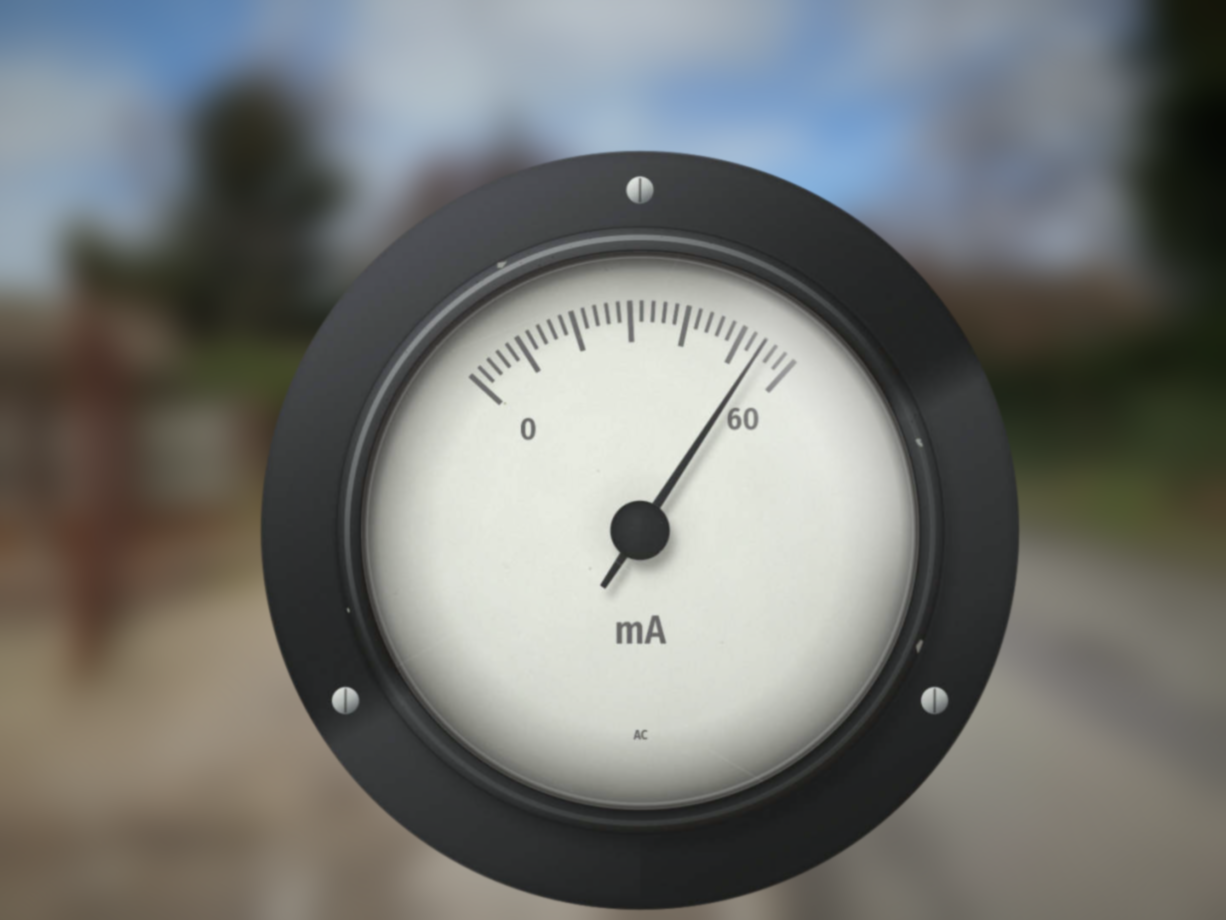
54 mA
